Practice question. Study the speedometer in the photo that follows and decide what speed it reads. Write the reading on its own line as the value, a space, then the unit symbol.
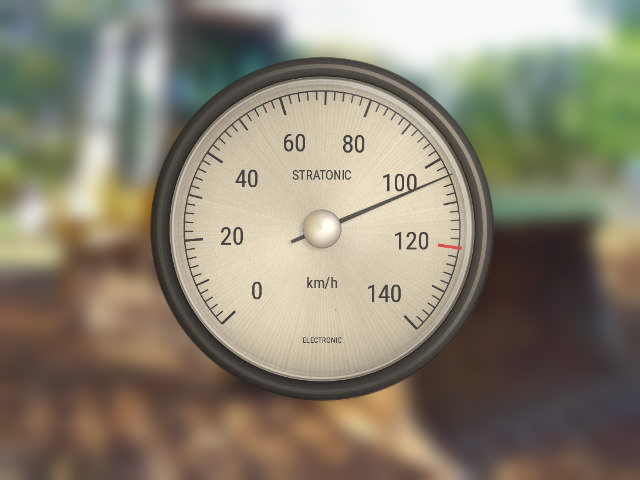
104 km/h
